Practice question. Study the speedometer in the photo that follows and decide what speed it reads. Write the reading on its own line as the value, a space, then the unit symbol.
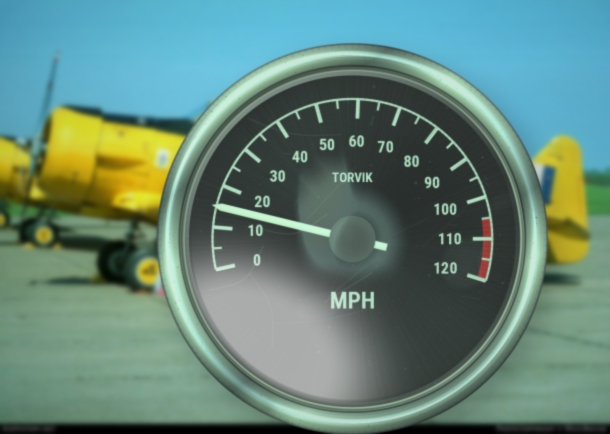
15 mph
